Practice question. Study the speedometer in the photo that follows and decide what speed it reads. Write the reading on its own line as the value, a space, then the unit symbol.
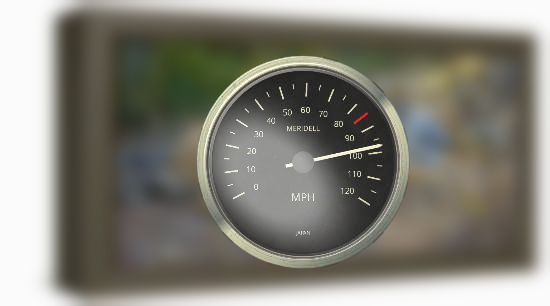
97.5 mph
